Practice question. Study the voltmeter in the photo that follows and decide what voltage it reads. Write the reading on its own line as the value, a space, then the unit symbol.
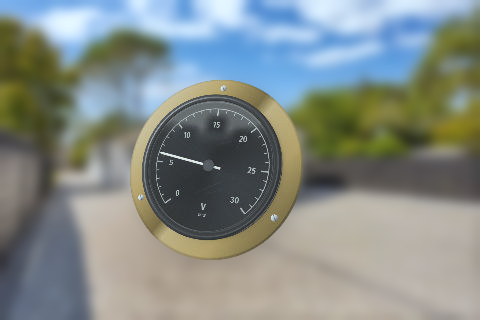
6 V
